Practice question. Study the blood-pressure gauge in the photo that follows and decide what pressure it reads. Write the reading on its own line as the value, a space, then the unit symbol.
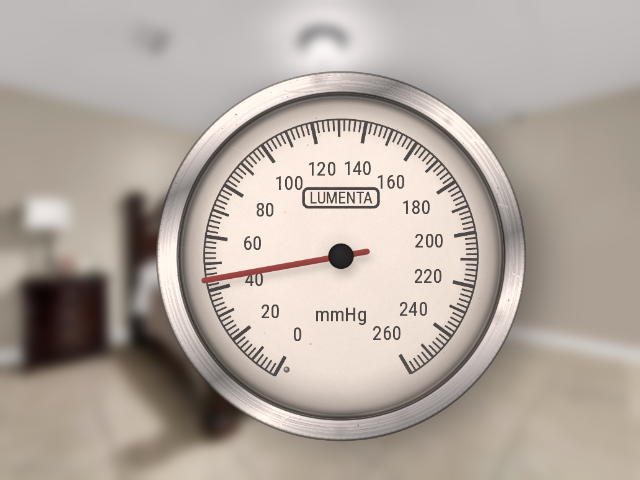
44 mmHg
